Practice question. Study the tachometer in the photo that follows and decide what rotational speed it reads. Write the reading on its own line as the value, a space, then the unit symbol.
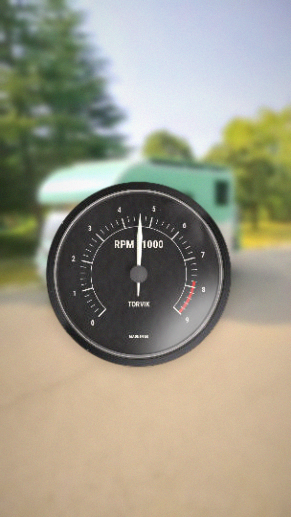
4600 rpm
